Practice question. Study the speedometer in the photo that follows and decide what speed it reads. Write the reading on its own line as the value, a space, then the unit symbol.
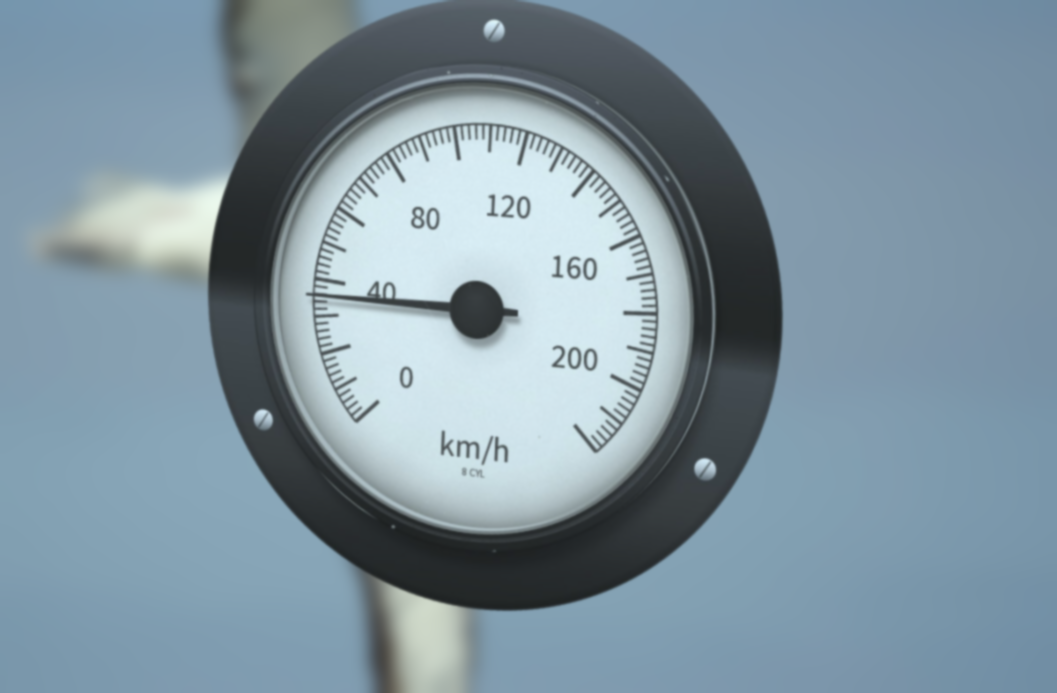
36 km/h
